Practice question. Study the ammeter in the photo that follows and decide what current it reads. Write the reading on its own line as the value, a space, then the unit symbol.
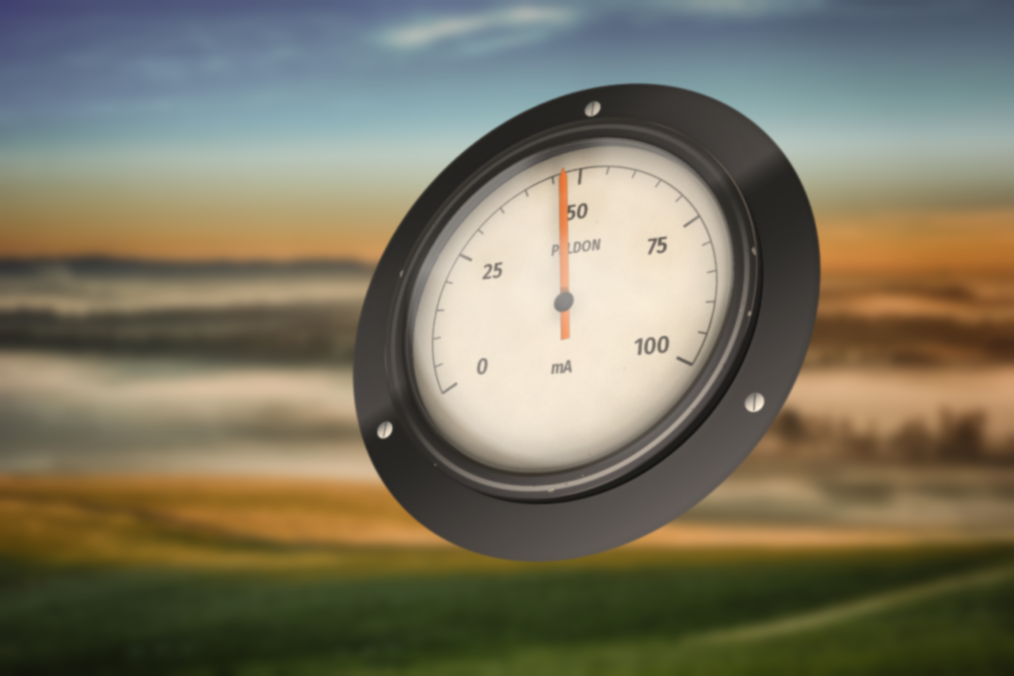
47.5 mA
